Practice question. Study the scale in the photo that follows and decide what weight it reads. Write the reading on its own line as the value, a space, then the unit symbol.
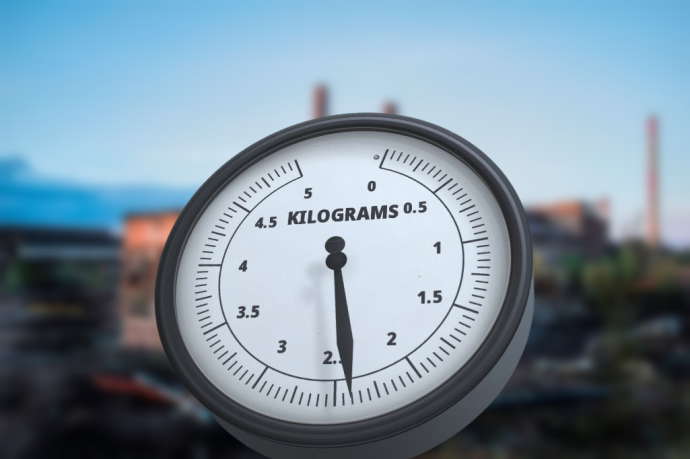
2.4 kg
